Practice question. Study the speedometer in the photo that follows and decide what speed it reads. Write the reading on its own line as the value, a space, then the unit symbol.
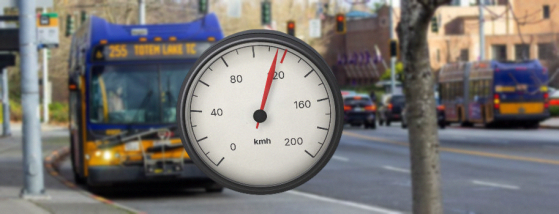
115 km/h
